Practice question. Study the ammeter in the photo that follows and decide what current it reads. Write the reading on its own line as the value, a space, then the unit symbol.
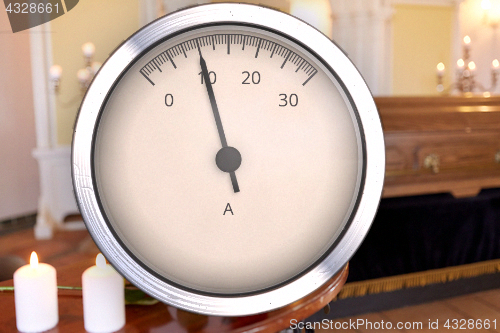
10 A
